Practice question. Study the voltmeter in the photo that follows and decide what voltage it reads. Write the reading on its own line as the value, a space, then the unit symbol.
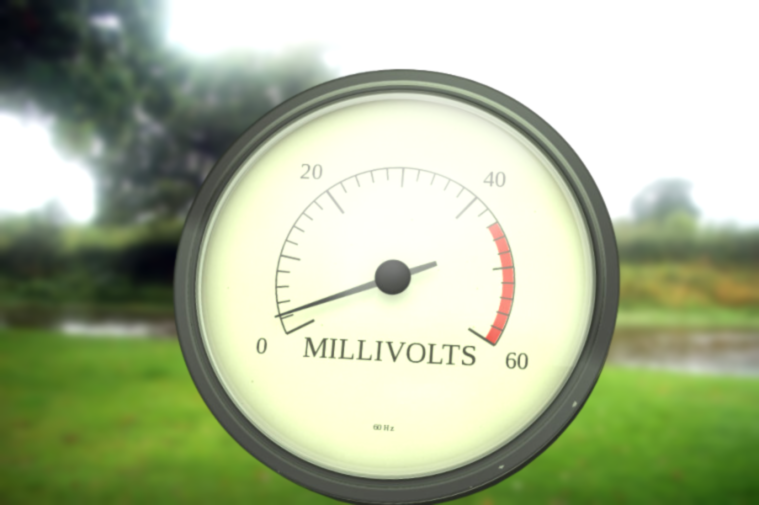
2 mV
